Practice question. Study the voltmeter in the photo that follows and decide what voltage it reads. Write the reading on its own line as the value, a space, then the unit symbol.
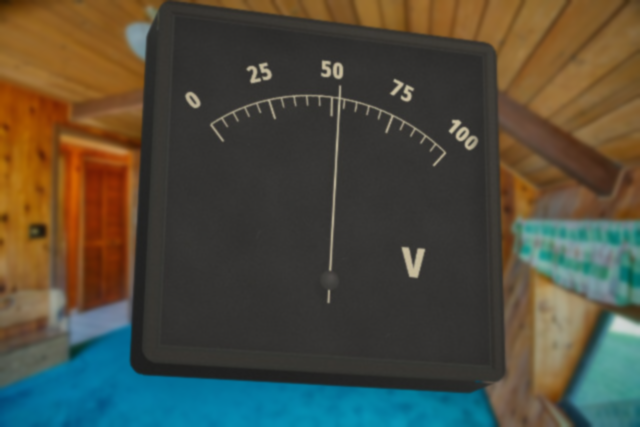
52.5 V
